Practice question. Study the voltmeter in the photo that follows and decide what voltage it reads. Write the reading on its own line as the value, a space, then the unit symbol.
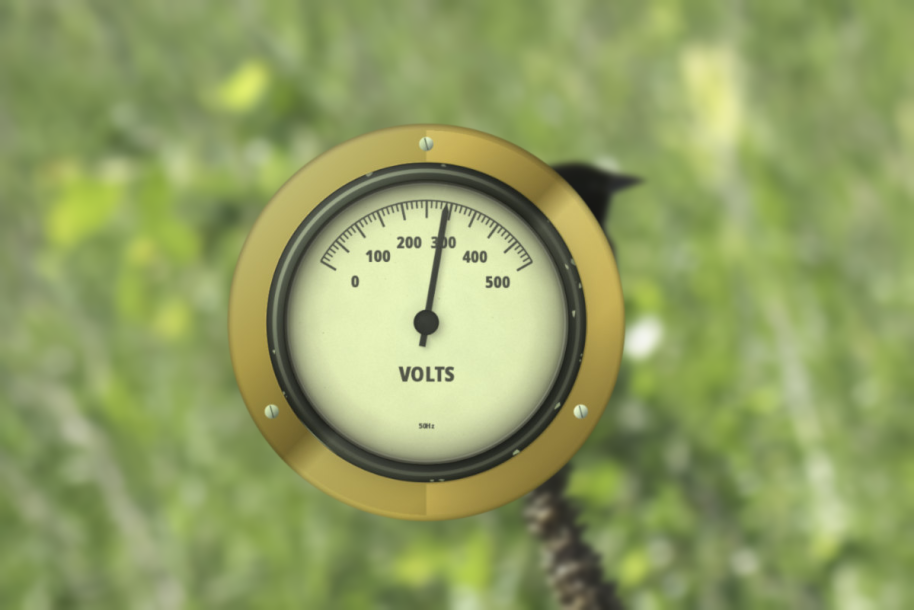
290 V
